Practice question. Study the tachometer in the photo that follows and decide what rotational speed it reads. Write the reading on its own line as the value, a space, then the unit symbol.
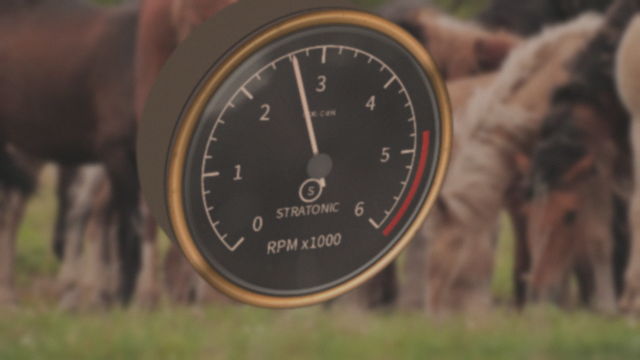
2600 rpm
